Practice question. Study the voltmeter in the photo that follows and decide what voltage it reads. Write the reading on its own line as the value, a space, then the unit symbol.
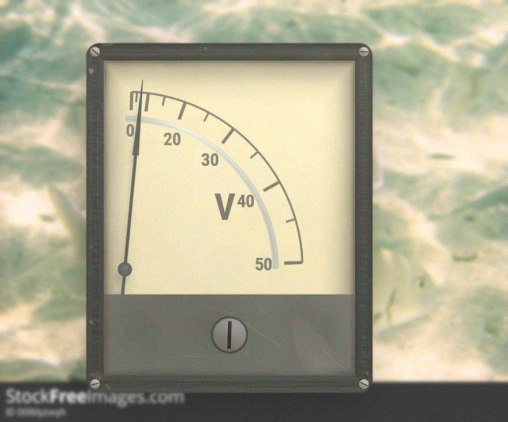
7.5 V
